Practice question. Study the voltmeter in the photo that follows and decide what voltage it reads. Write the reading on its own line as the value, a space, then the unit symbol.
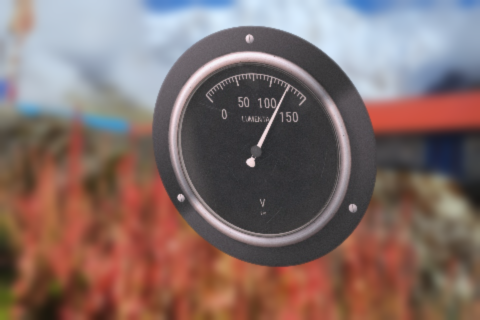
125 V
